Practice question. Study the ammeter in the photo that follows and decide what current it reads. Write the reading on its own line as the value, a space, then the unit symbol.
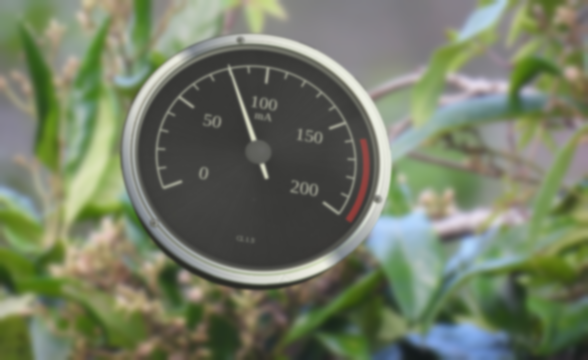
80 mA
